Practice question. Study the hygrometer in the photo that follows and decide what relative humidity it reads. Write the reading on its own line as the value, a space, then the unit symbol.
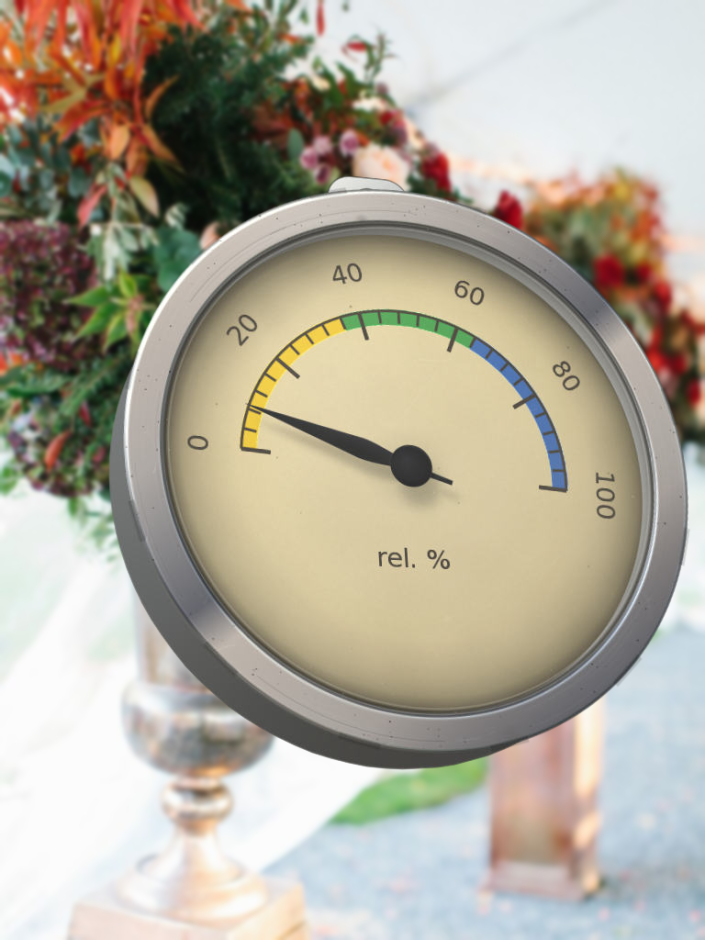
8 %
